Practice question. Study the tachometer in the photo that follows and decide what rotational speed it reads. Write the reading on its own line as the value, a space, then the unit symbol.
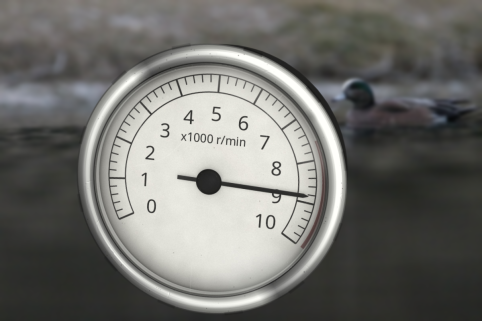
8800 rpm
